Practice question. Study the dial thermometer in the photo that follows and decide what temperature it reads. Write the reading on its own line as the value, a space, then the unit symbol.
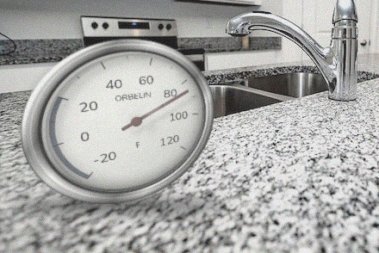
85 °F
